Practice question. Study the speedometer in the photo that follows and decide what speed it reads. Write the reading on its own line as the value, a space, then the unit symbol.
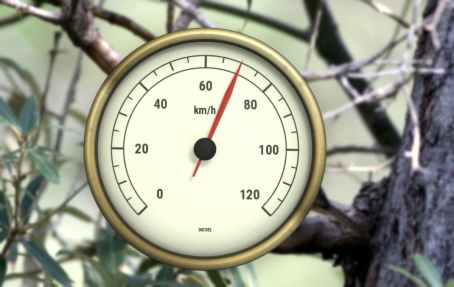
70 km/h
